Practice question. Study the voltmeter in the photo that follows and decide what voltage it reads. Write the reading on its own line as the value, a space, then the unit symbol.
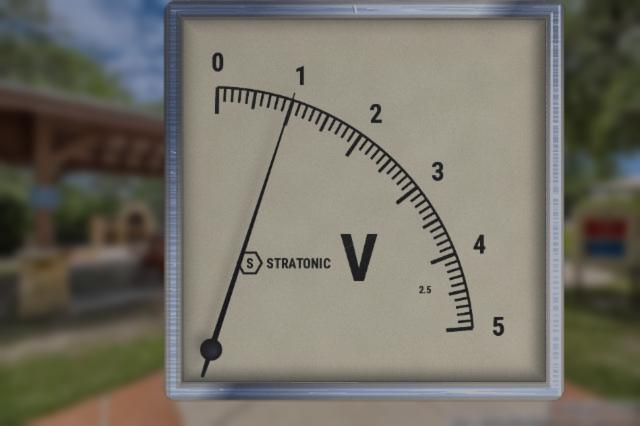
1 V
